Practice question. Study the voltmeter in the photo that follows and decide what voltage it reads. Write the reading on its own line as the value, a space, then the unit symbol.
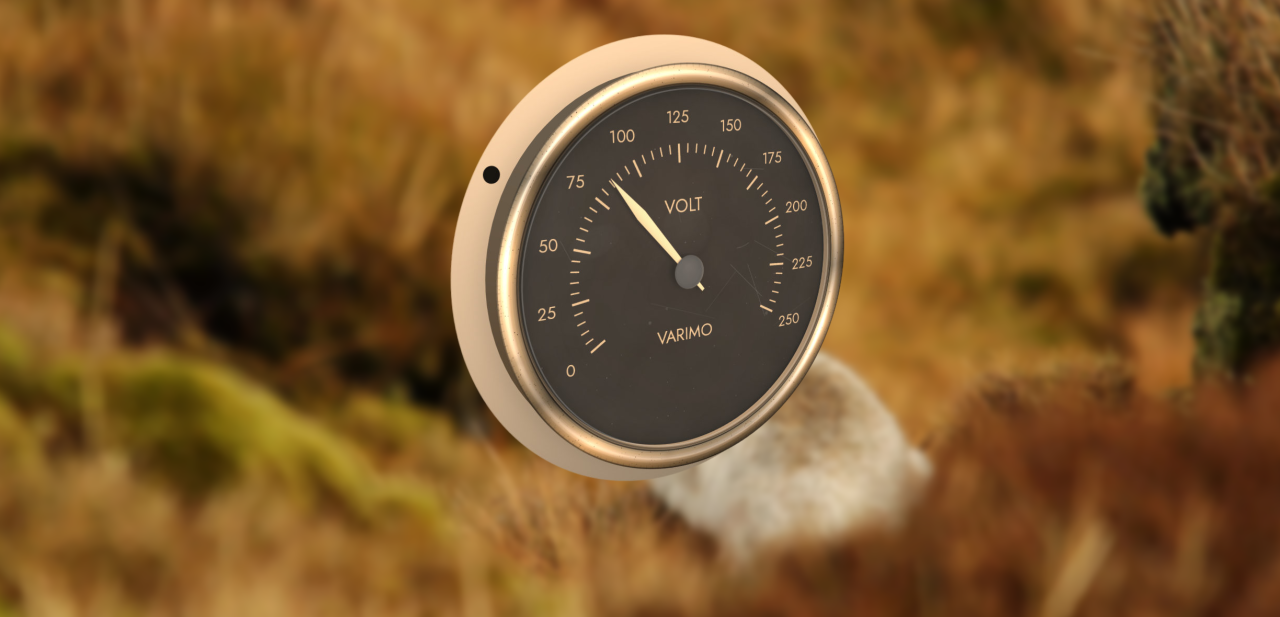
85 V
